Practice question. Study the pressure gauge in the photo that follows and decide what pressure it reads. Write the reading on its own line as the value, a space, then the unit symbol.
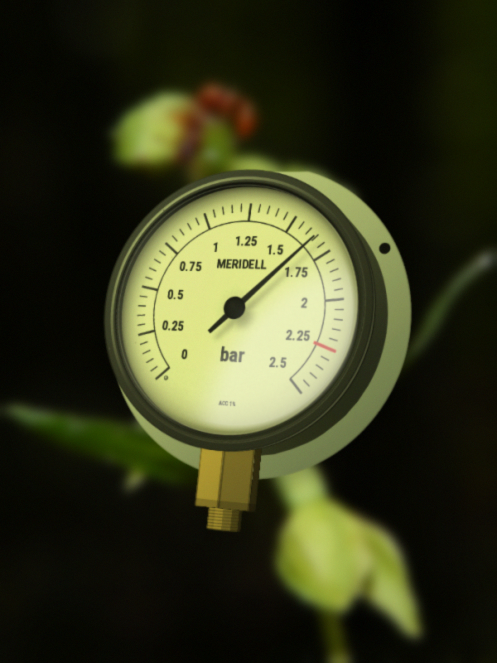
1.65 bar
